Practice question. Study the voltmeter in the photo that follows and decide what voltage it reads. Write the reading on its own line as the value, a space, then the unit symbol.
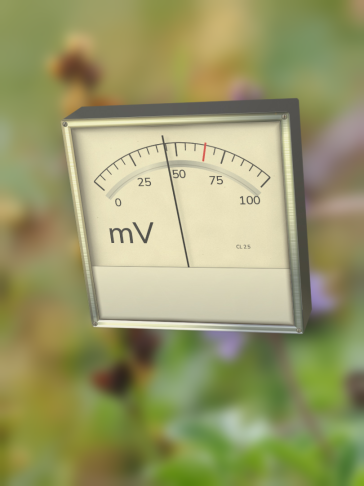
45 mV
